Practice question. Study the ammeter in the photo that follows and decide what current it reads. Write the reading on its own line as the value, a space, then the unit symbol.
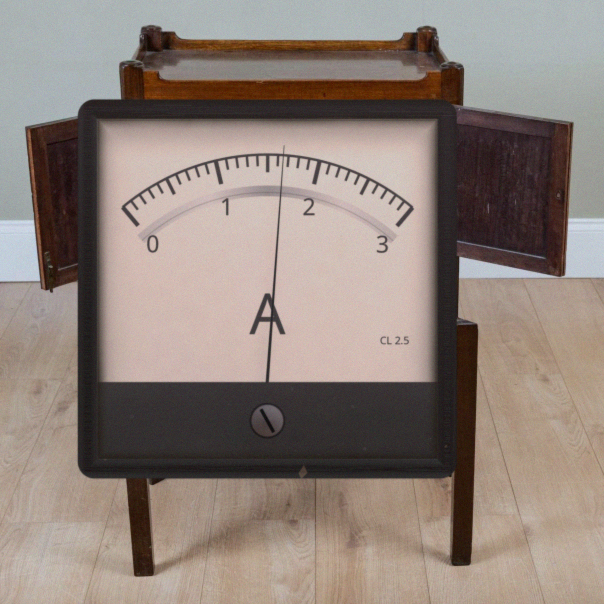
1.65 A
